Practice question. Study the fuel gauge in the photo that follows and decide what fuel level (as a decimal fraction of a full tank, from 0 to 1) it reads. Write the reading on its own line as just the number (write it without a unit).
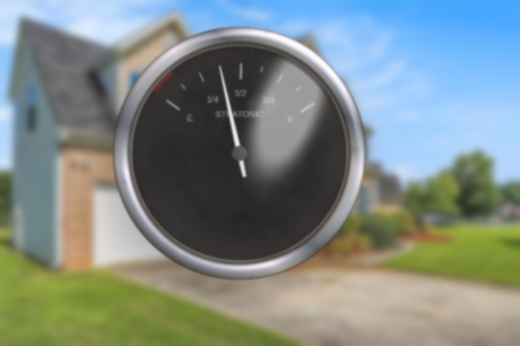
0.375
